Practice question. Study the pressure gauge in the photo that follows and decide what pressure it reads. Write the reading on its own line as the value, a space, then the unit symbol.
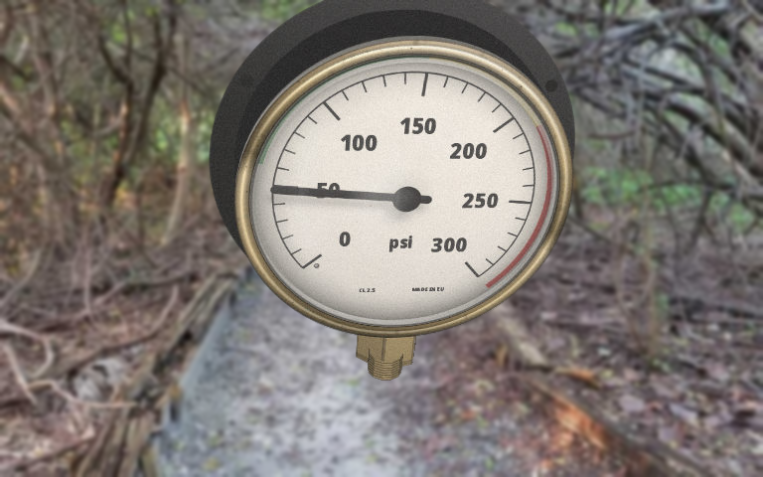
50 psi
